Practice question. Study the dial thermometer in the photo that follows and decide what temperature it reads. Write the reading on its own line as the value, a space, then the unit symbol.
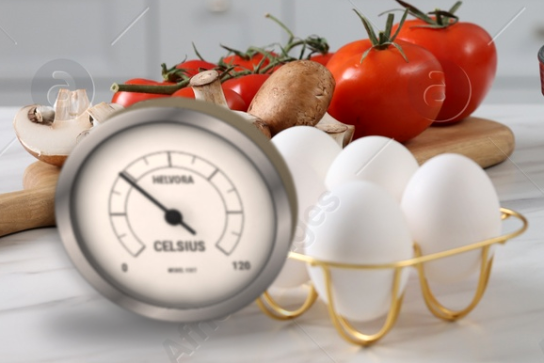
40 °C
